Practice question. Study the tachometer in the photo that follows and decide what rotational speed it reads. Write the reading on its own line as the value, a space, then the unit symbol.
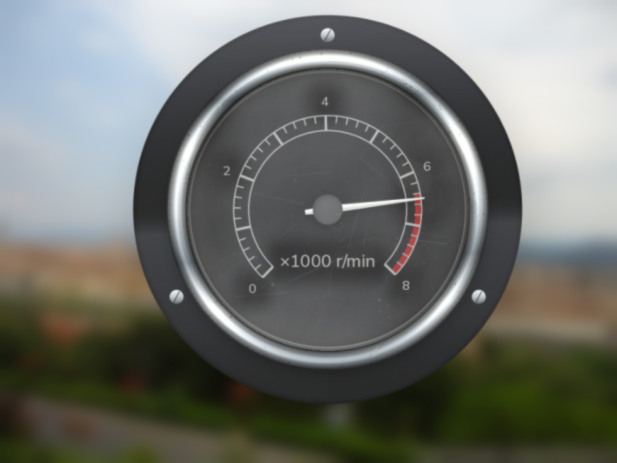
6500 rpm
